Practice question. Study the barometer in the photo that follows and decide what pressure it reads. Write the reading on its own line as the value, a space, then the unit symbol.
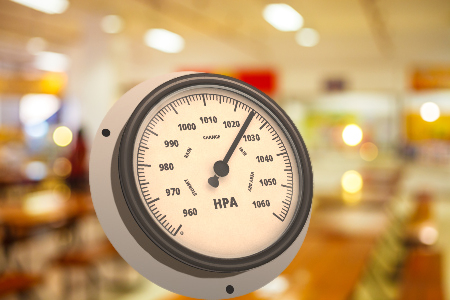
1025 hPa
